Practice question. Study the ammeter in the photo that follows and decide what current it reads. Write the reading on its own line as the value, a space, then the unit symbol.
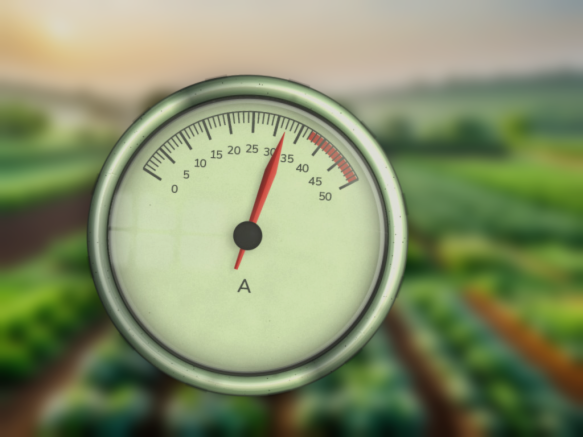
32 A
